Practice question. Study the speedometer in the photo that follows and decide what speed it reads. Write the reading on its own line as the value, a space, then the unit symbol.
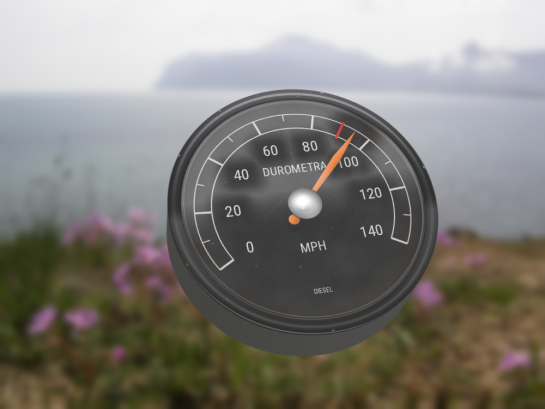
95 mph
